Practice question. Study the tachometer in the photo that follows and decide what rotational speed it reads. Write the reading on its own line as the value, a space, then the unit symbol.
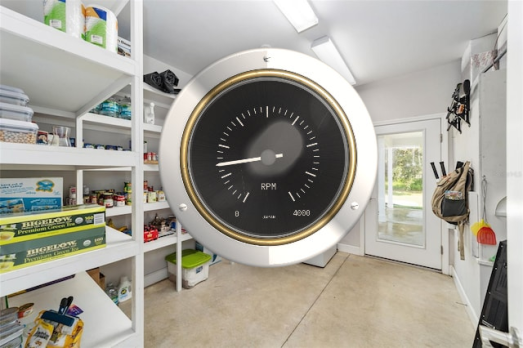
700 rpm
